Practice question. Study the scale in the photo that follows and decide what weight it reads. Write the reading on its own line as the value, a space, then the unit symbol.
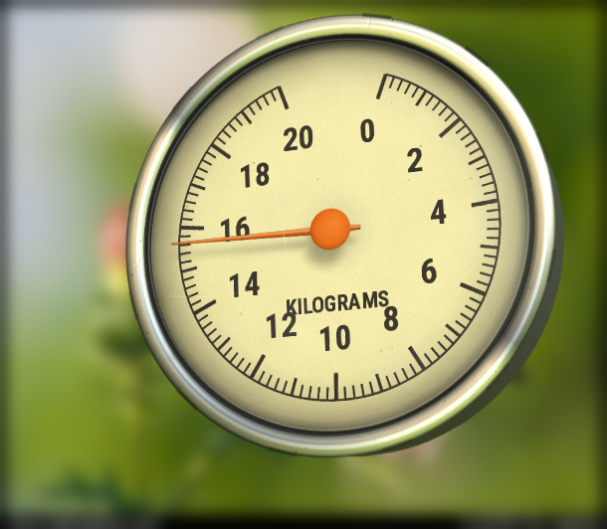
15.6 kg
